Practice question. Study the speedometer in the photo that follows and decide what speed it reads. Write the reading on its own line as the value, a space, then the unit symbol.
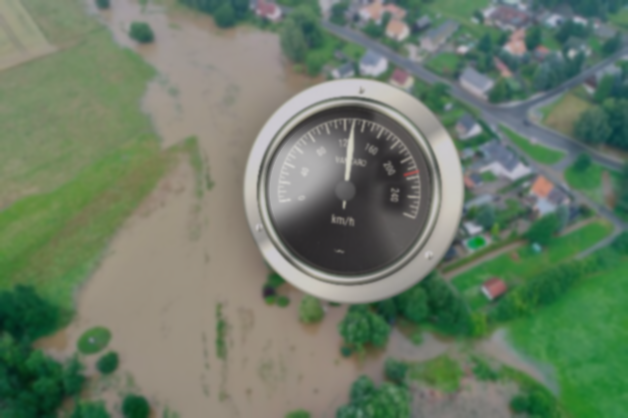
130 km/h
